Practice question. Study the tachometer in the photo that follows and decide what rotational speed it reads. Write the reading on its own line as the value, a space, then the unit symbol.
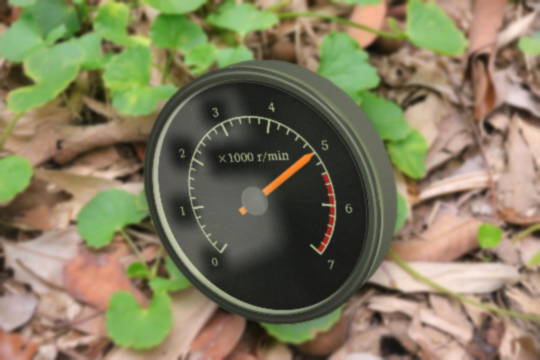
5000 rpm
